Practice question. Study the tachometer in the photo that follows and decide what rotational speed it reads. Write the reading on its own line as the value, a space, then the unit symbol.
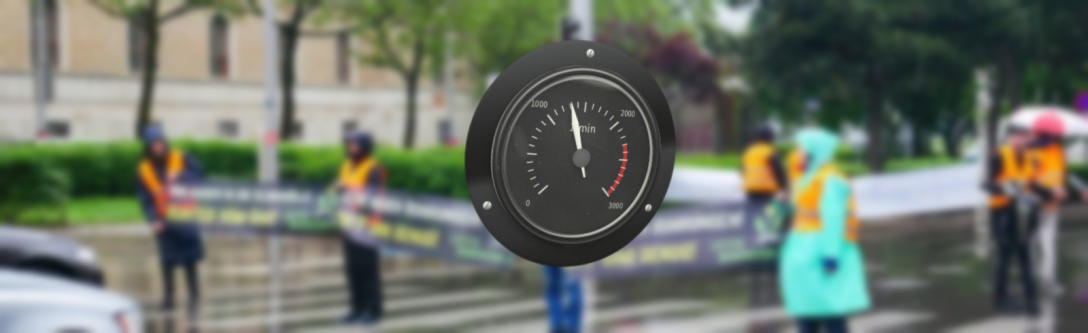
1300 rpm
